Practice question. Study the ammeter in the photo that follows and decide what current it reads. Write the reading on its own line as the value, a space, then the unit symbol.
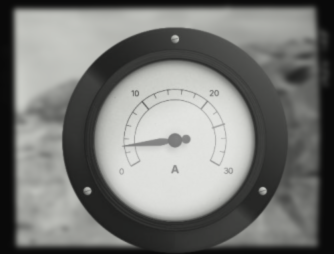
3 A
